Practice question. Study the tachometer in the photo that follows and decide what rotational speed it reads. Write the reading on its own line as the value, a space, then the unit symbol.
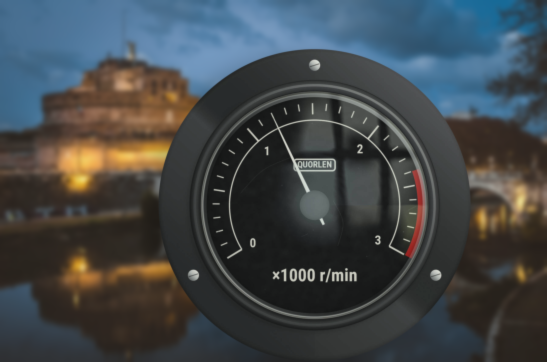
1200 rpm
